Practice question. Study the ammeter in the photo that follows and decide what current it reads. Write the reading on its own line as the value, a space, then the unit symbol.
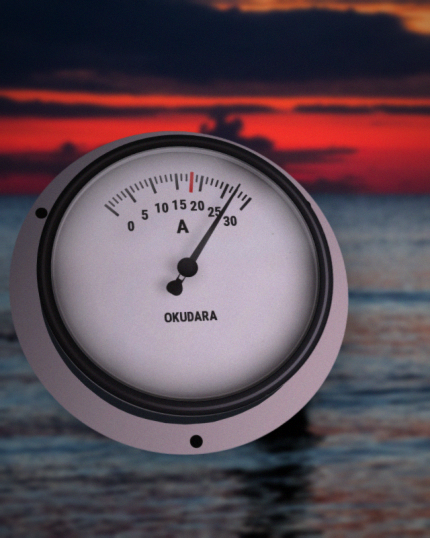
27 A
